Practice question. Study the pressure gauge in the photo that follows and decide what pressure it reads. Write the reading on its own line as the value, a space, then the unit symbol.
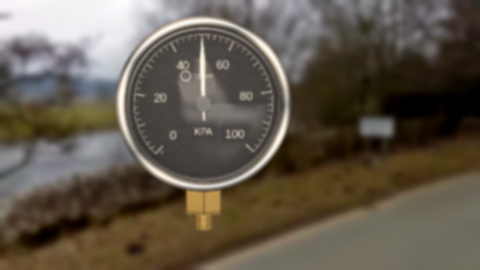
50 kPa
